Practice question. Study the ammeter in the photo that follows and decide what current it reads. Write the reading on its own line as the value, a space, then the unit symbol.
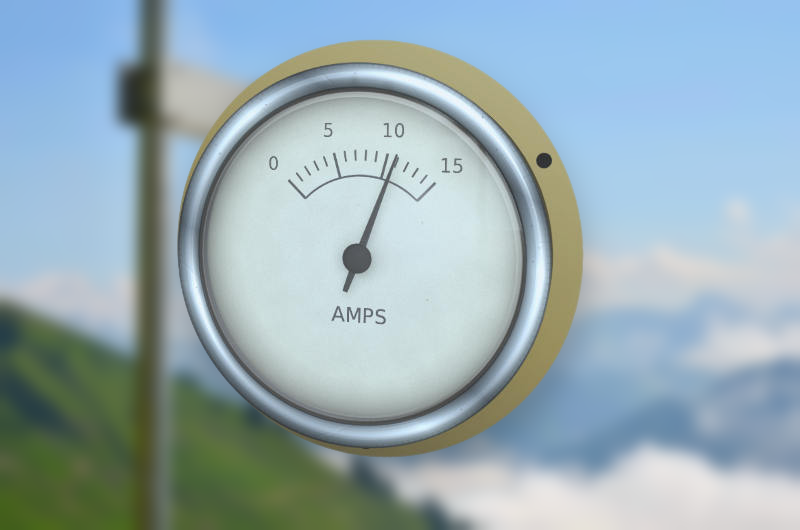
11 A
